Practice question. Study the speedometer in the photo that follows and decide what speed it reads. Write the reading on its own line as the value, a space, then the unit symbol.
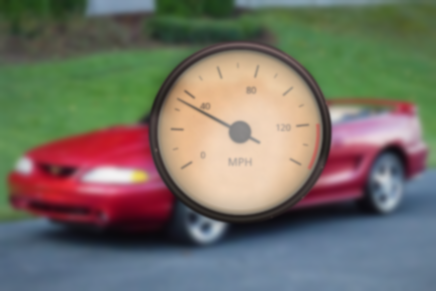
35 mph
